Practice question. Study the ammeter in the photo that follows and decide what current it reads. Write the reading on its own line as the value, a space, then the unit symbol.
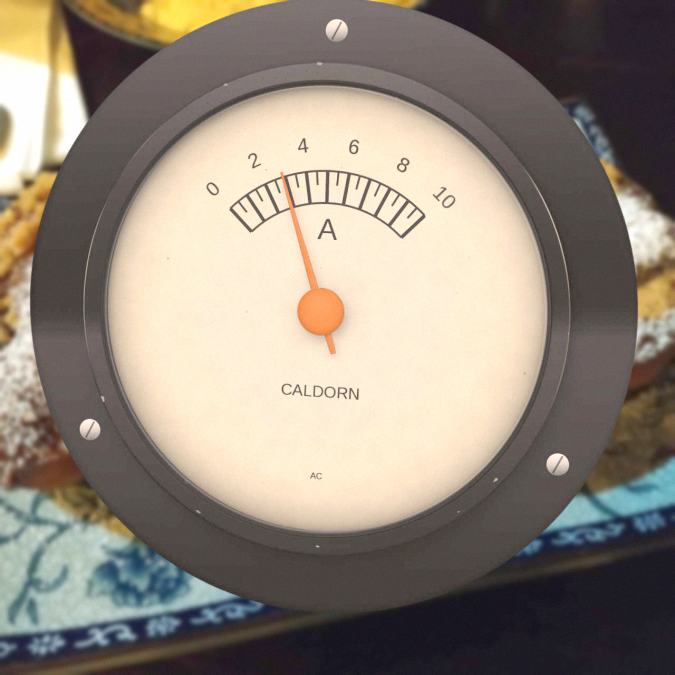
3 A
